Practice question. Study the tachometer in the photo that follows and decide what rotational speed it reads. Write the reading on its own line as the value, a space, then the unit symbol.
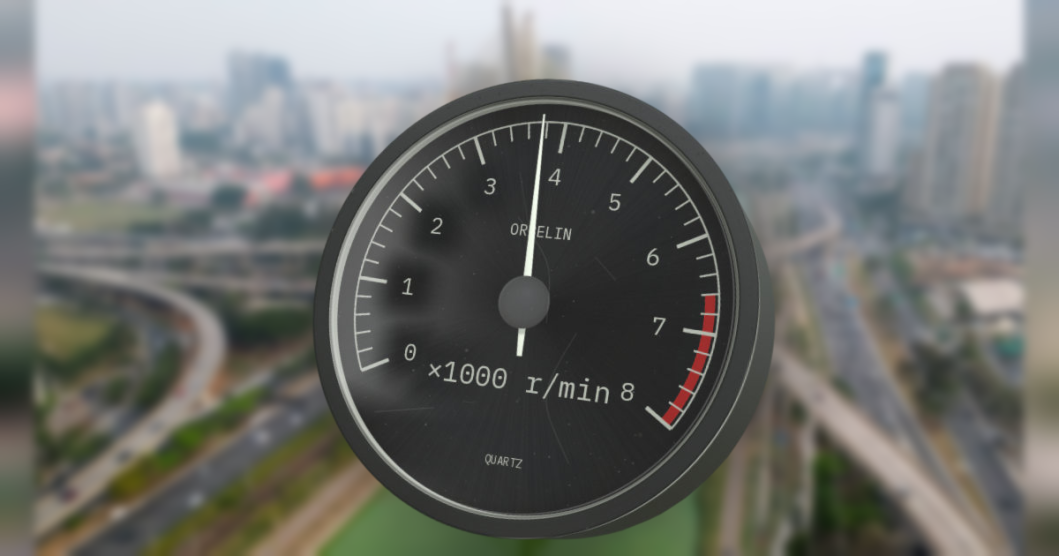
3800 rpm
